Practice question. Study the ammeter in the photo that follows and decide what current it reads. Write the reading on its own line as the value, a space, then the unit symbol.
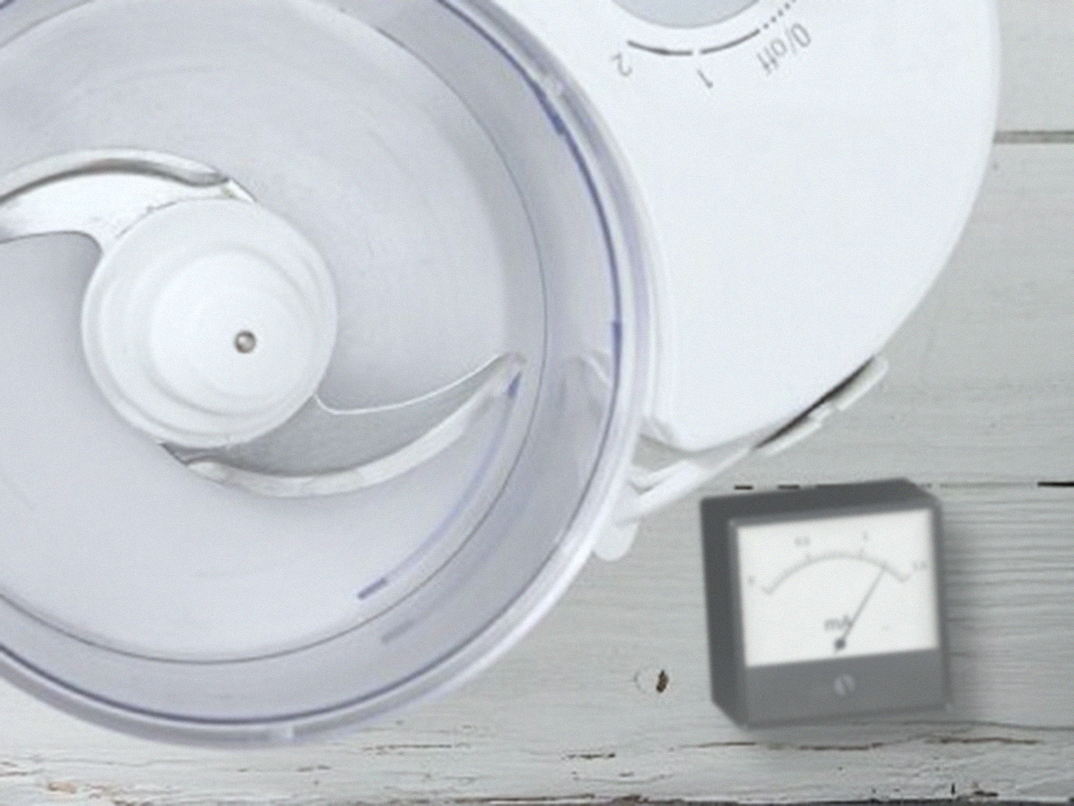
1.25 mA
